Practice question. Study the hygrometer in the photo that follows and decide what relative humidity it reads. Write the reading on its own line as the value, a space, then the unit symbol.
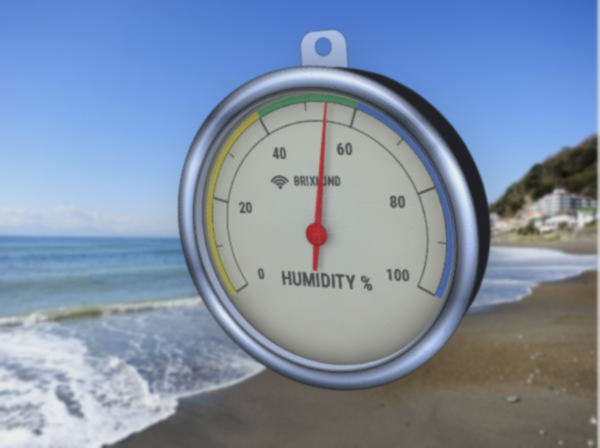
55 %
